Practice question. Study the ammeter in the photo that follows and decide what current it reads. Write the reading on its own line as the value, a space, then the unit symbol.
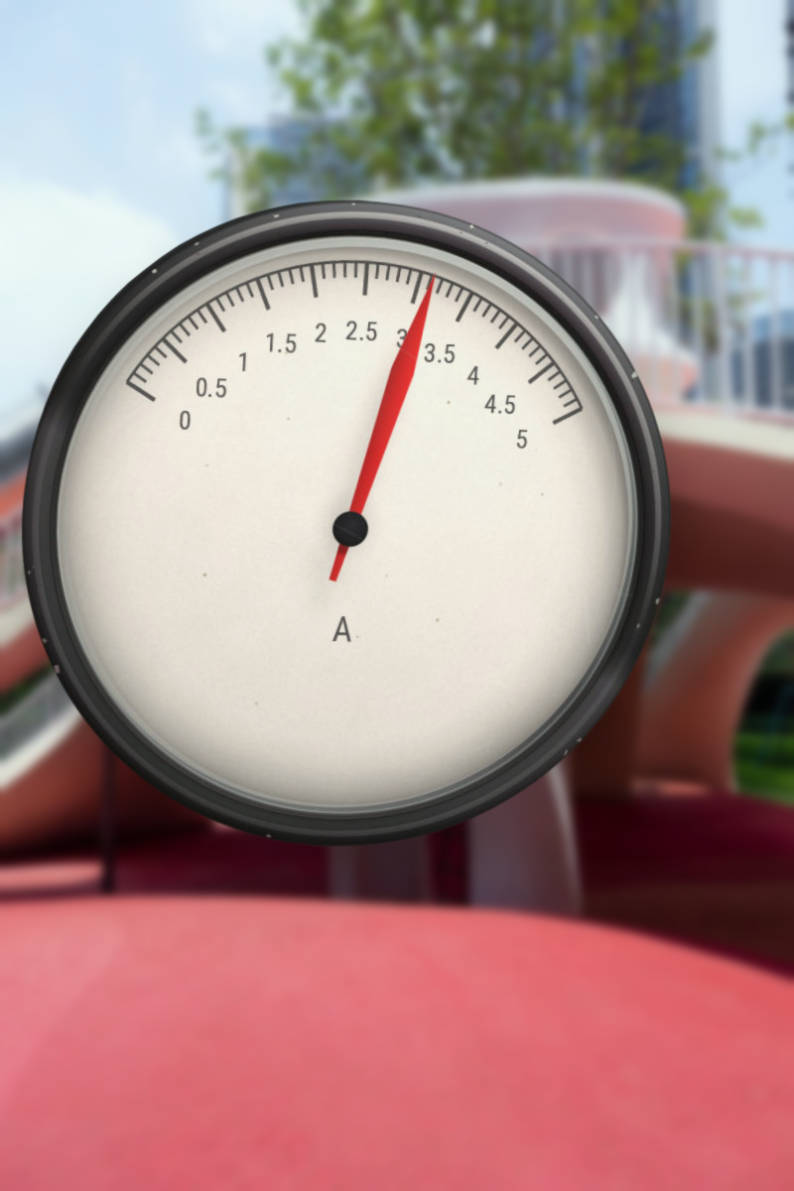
3.1 A
